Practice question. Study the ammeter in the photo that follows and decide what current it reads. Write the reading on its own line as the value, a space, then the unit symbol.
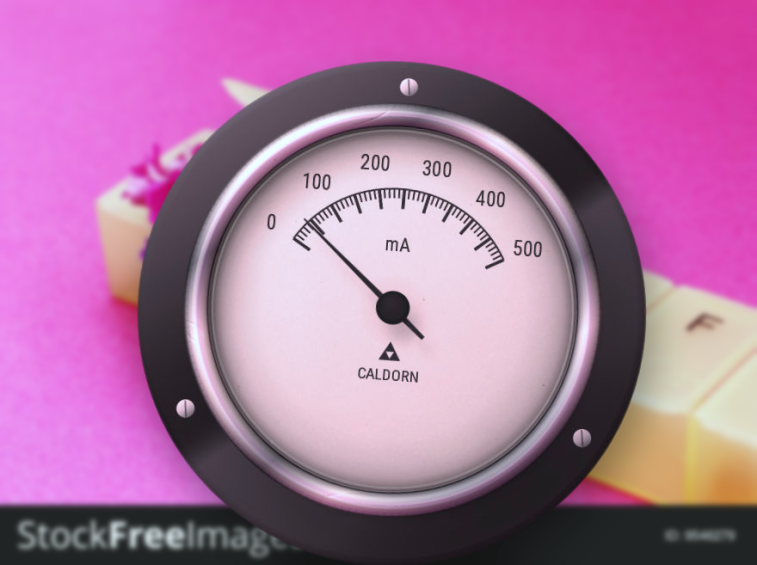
40 mA
